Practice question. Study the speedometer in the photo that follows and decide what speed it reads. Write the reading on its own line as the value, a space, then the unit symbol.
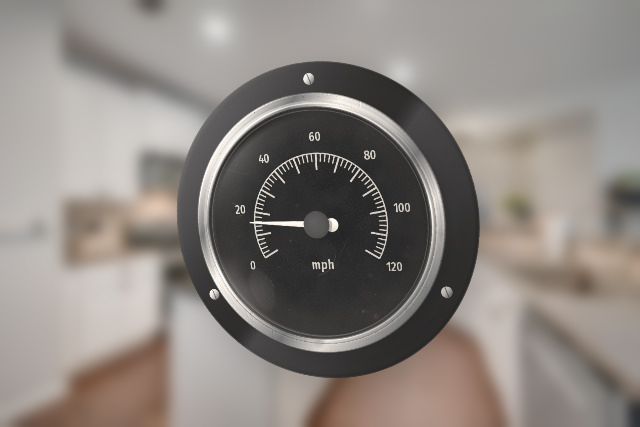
16 mph
